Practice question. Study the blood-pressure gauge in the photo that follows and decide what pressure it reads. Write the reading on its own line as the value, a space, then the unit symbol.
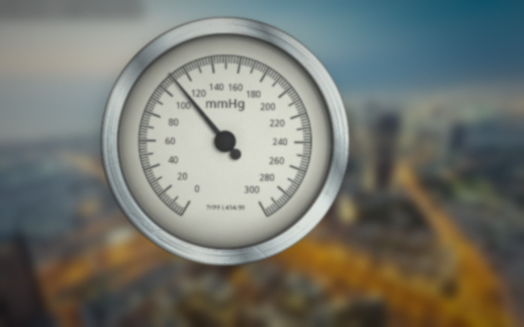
110 mmHg
